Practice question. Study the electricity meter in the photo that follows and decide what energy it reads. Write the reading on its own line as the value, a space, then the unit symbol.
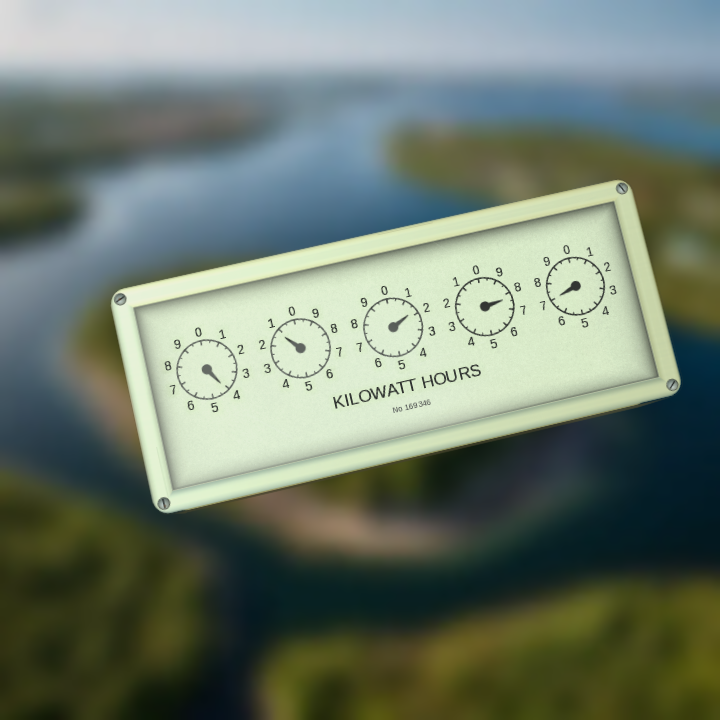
41177 kWh
